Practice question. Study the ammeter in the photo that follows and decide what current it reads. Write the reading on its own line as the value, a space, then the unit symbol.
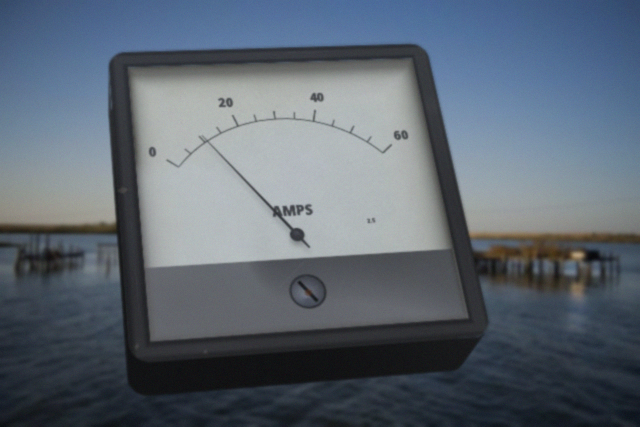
10 A
